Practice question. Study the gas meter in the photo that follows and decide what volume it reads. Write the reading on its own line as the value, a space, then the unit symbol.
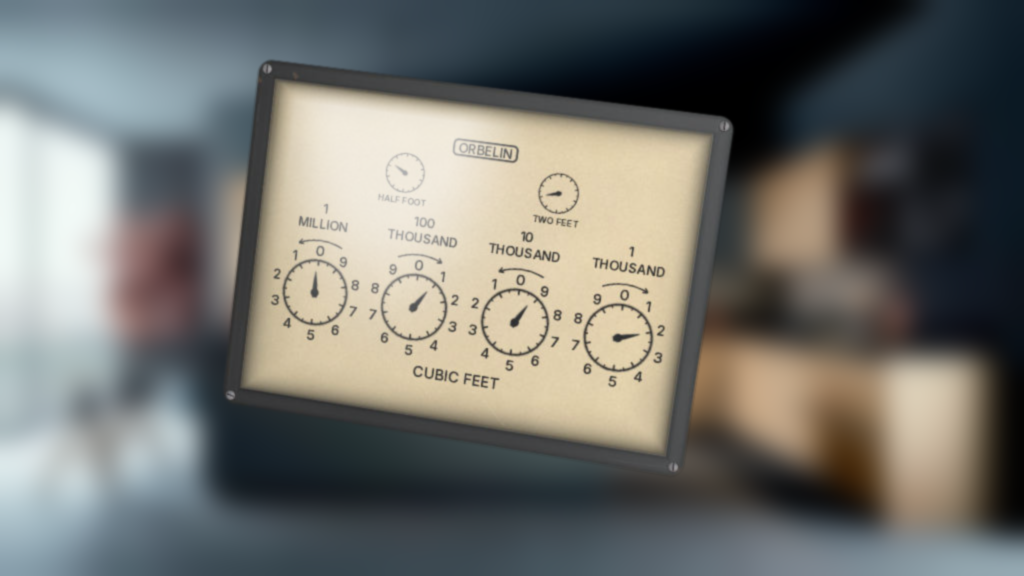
9200 ft³
